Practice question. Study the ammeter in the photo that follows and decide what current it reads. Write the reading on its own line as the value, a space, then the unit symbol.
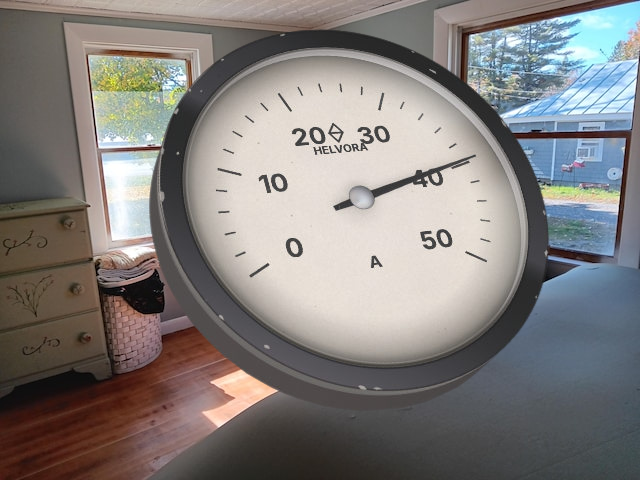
40 A
